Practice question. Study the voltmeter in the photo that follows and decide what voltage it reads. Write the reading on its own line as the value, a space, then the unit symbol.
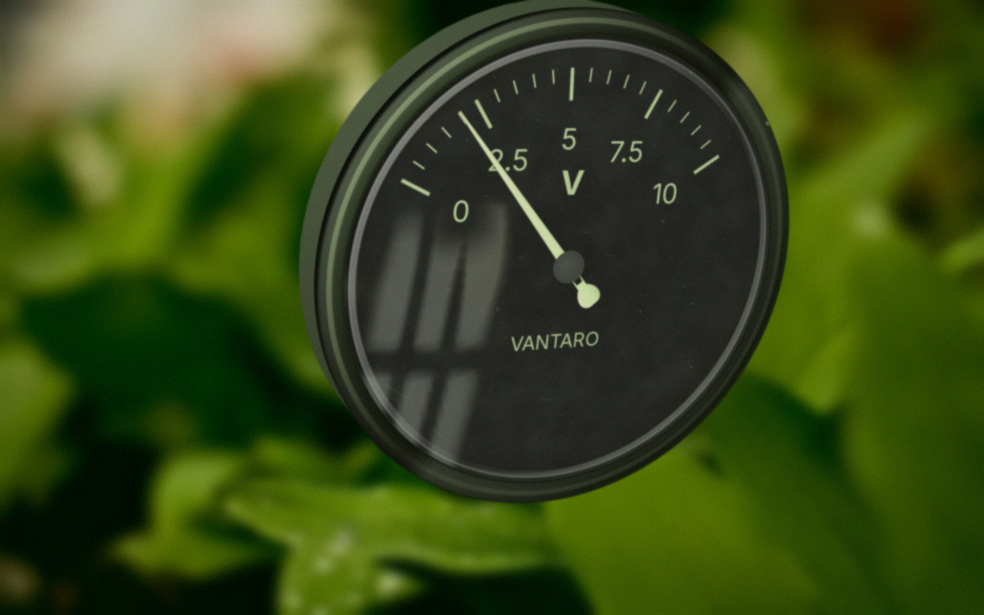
2 V
